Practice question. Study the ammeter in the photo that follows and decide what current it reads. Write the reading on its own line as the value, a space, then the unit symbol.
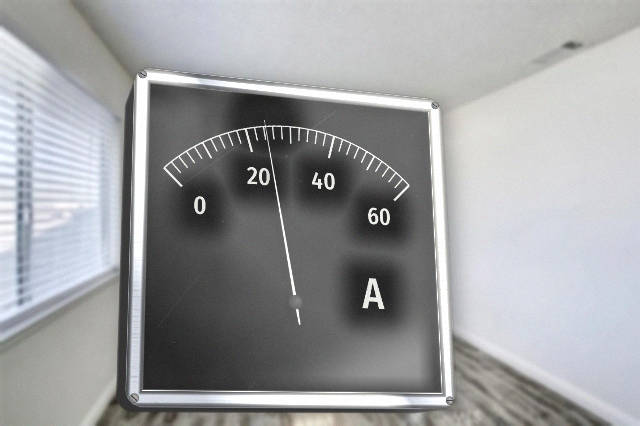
24 A
